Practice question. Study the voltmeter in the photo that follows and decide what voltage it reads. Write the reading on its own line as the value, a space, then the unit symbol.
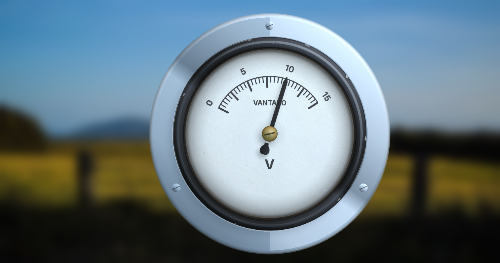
10 V
